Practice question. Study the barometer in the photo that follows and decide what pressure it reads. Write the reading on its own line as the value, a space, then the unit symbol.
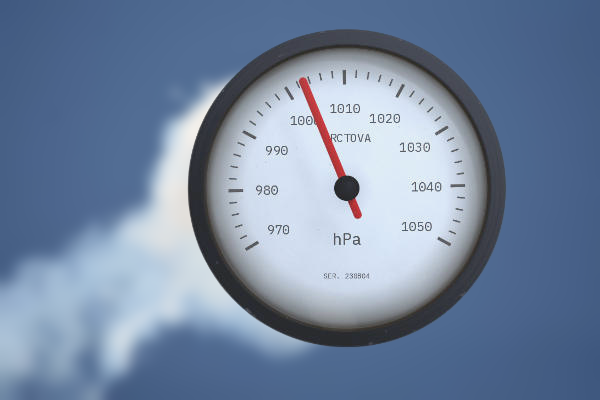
1003 hPa
